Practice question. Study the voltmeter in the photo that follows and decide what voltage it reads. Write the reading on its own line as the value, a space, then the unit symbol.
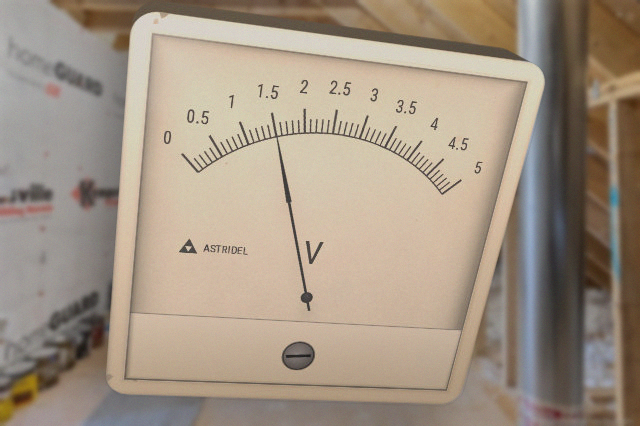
1.5 V
